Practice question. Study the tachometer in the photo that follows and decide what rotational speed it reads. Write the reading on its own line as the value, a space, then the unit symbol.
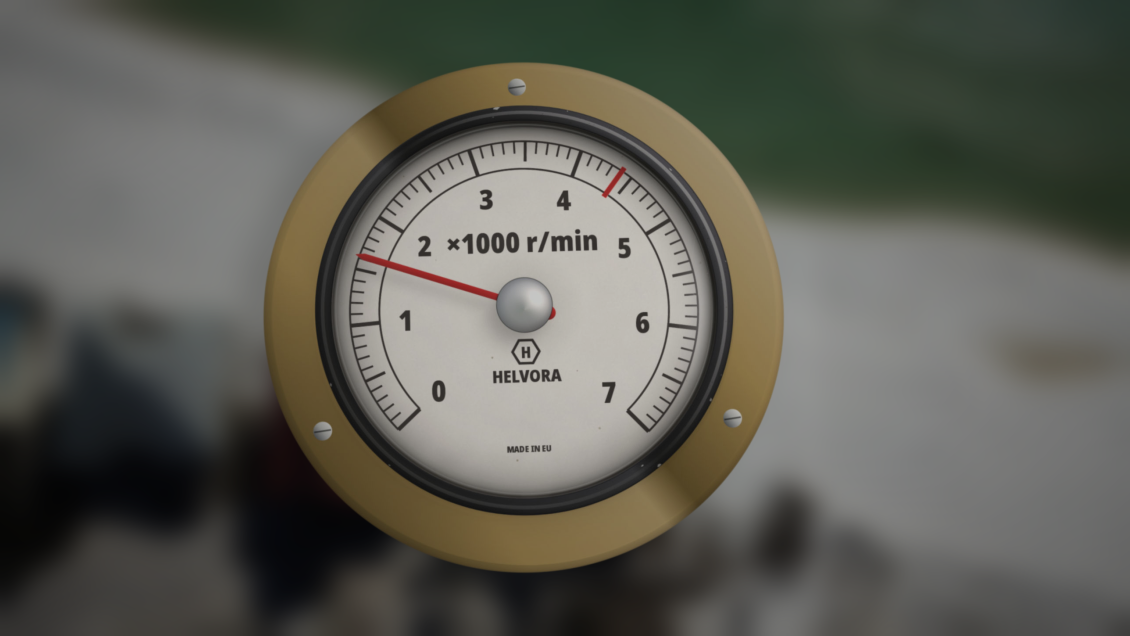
1600 rpm
